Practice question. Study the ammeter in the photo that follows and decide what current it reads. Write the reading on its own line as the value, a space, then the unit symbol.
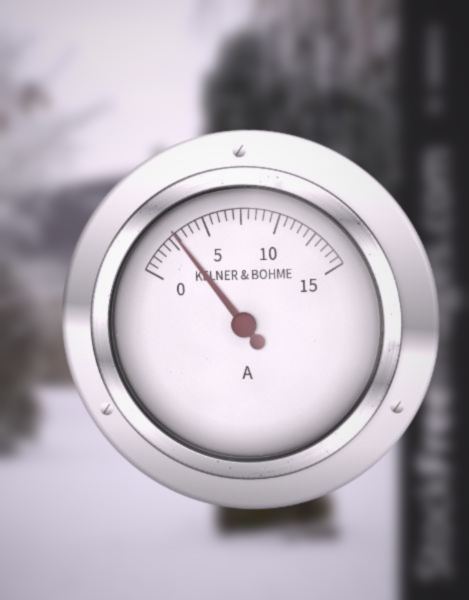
3 A
